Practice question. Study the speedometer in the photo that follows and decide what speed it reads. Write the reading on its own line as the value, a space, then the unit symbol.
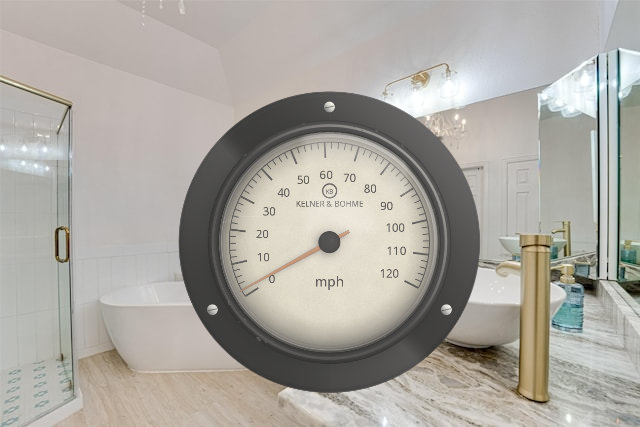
2 mph
